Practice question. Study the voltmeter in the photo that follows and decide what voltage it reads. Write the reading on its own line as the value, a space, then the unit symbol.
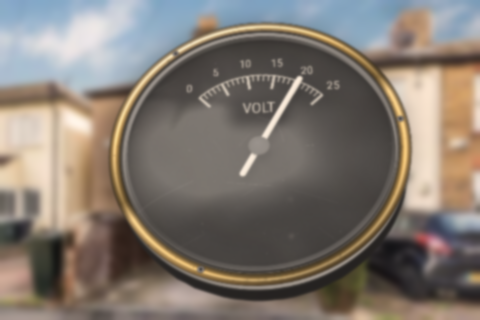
20 V
